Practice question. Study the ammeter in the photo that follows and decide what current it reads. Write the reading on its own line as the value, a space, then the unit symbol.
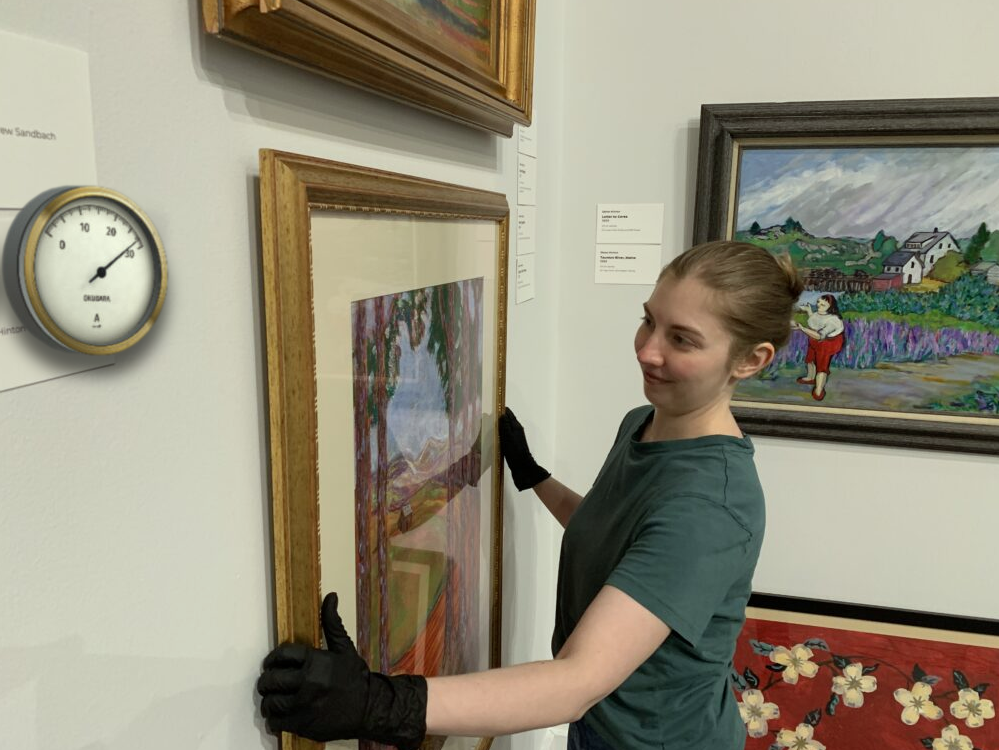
27.5 A
